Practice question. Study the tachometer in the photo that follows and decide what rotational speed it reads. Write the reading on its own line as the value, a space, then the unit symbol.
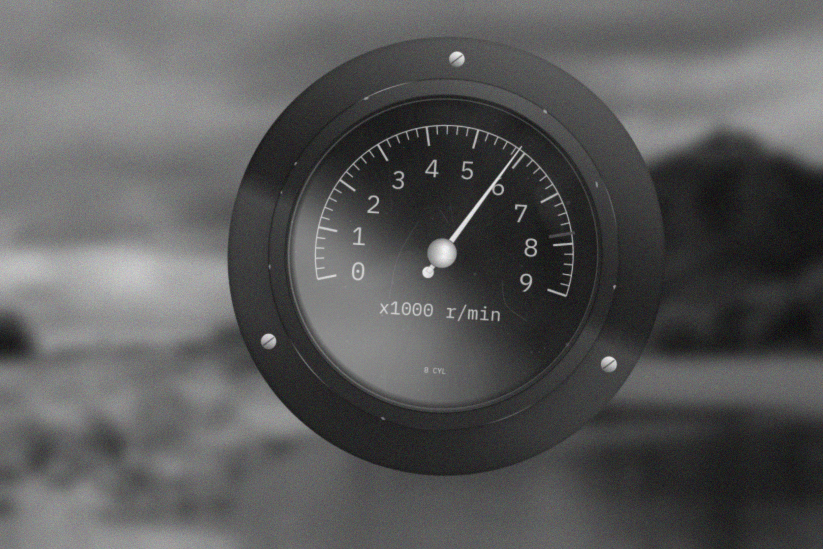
5900 rpm
